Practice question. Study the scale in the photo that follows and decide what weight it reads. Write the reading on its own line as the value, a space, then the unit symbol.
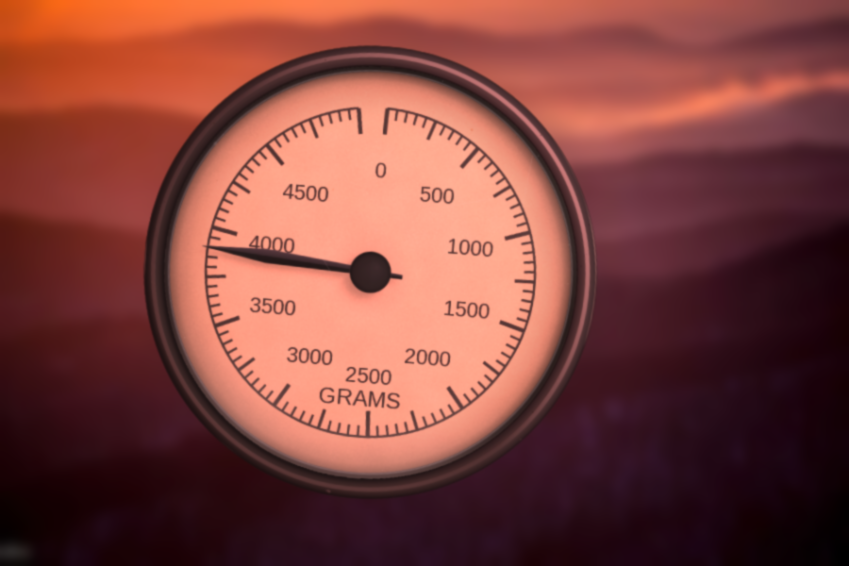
3900 g
